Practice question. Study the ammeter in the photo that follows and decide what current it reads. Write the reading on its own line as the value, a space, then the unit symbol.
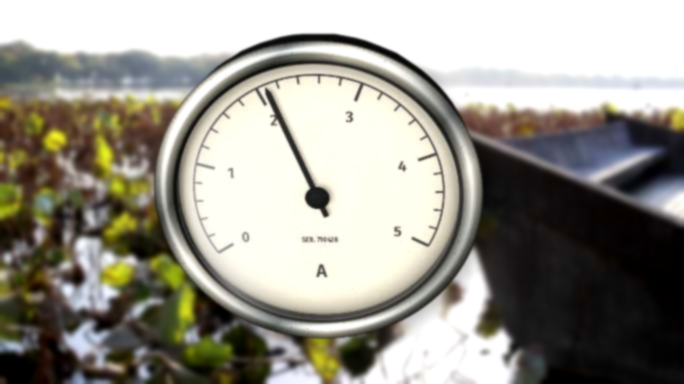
2.1 A
